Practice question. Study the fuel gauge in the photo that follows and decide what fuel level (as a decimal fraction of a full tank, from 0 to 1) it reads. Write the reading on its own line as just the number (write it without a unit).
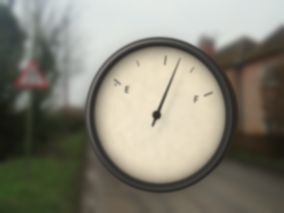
0.625
